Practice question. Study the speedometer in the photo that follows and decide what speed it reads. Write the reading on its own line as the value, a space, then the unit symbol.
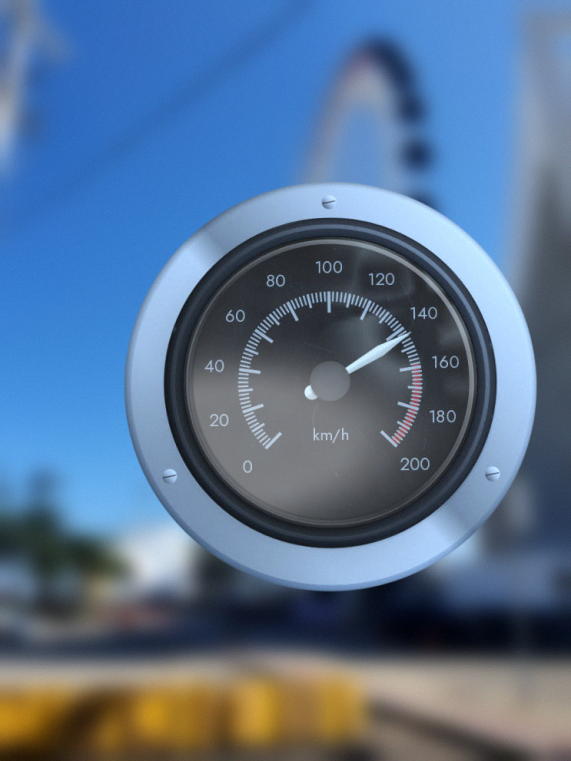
144 km/h
